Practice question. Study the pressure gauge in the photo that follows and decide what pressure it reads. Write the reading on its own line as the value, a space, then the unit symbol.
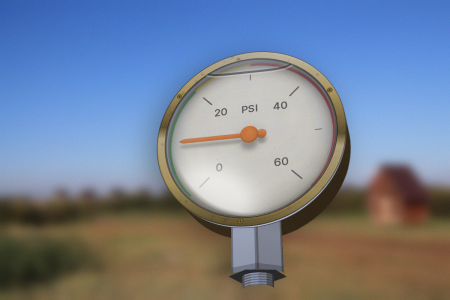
10 psi
